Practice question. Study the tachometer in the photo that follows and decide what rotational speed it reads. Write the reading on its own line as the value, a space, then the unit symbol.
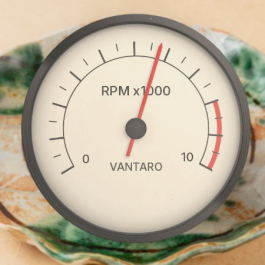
5750 rpm
